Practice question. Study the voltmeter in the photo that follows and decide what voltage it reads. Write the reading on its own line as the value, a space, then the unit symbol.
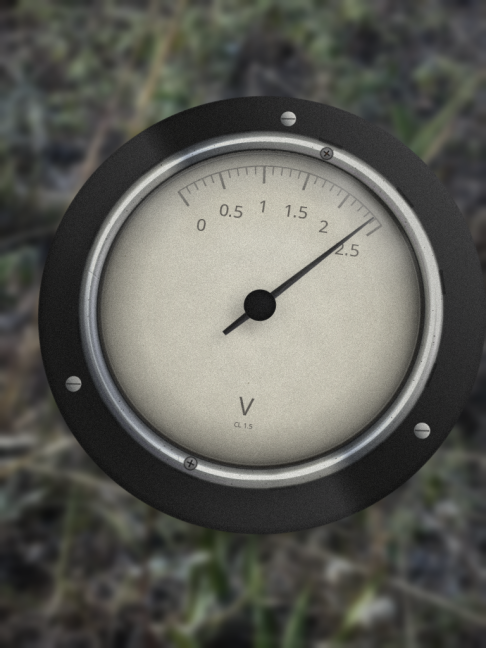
2.4 V
